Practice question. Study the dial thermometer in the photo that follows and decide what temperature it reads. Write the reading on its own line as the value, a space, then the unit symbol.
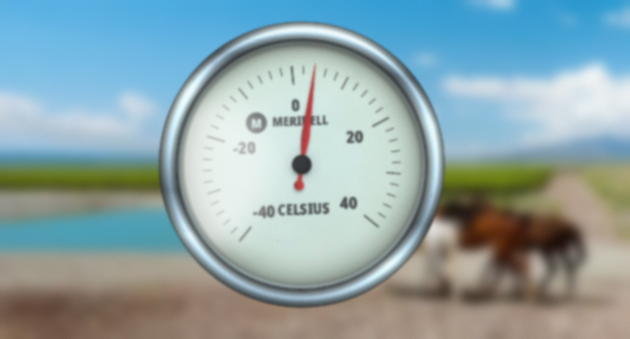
4 °C
